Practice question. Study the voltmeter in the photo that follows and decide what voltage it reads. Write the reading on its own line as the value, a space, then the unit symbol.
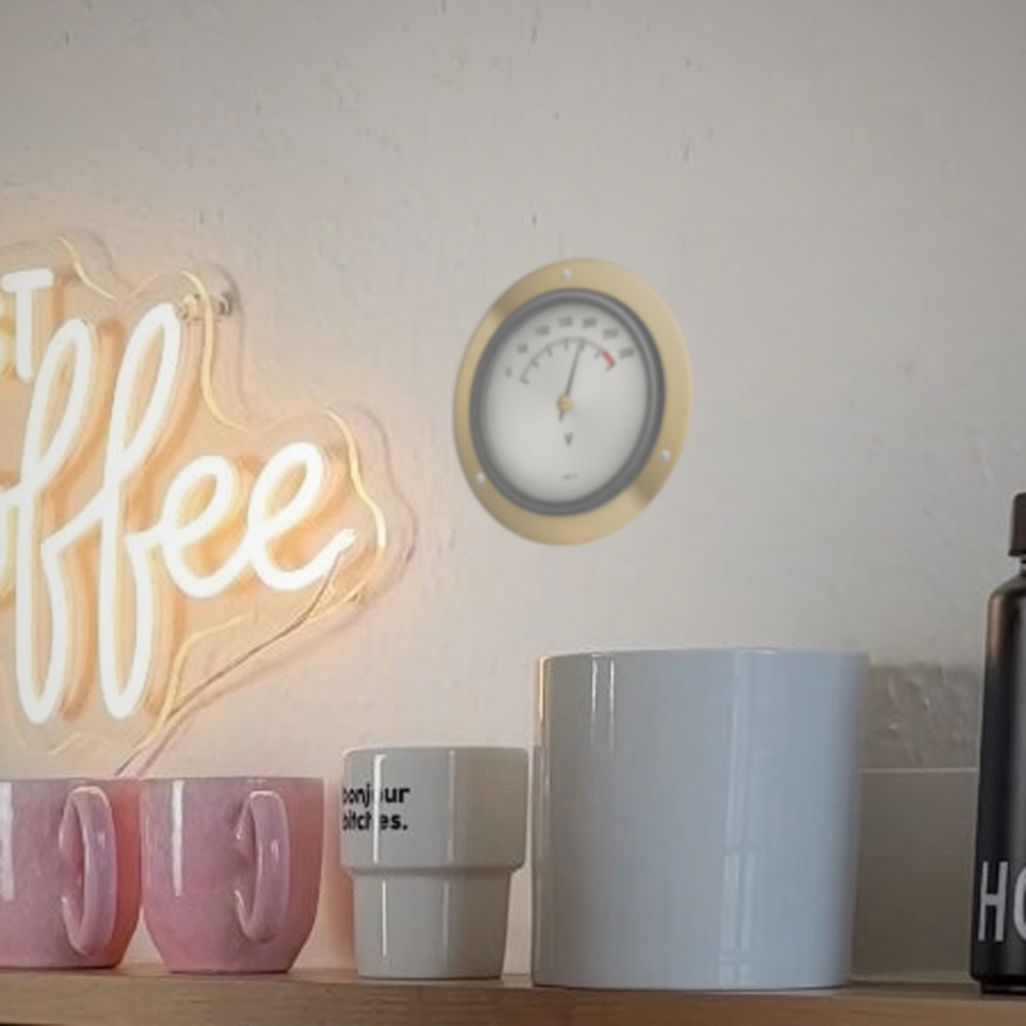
200 V
